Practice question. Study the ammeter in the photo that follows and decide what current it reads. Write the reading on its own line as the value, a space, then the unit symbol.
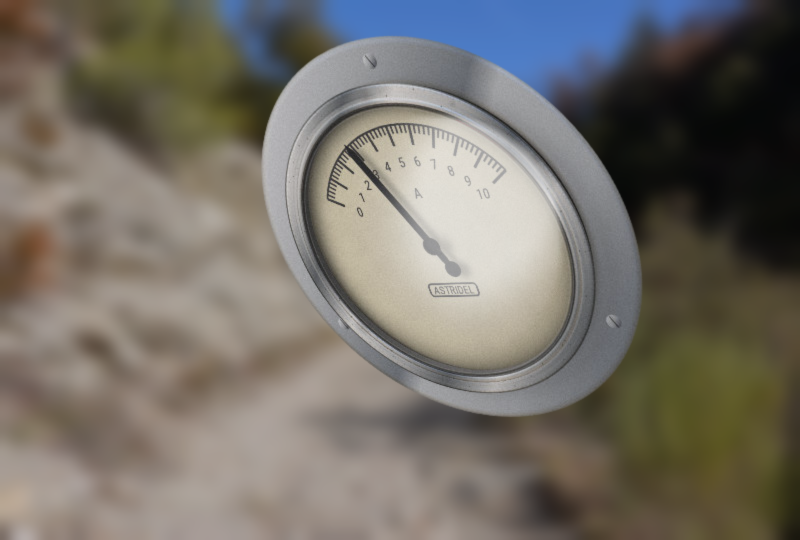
3 A
